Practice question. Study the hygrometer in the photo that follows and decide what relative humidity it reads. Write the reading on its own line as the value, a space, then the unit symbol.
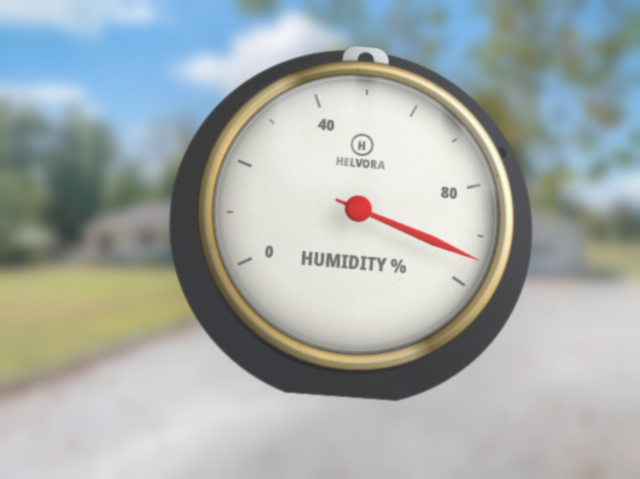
95 %
